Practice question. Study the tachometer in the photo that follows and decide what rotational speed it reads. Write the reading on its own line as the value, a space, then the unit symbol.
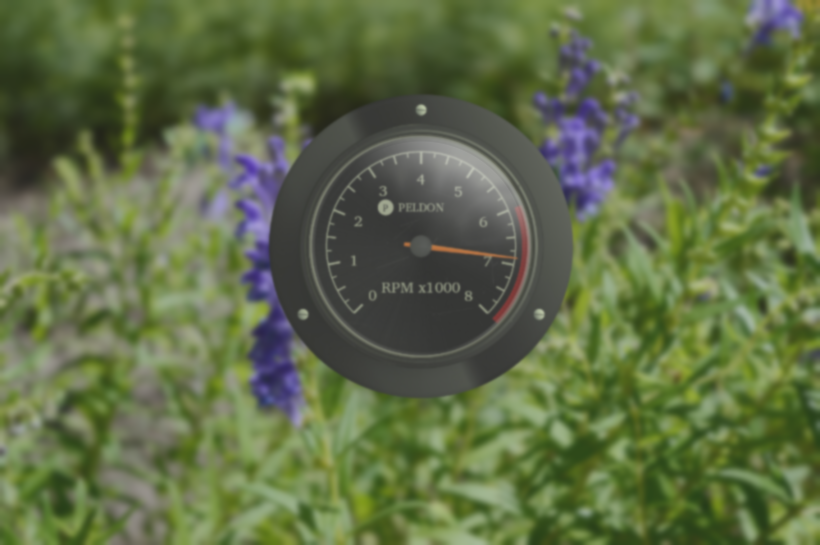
6875 rpm
